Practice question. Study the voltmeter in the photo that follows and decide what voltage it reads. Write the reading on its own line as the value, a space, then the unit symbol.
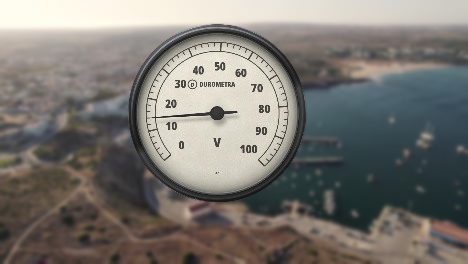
14 V
